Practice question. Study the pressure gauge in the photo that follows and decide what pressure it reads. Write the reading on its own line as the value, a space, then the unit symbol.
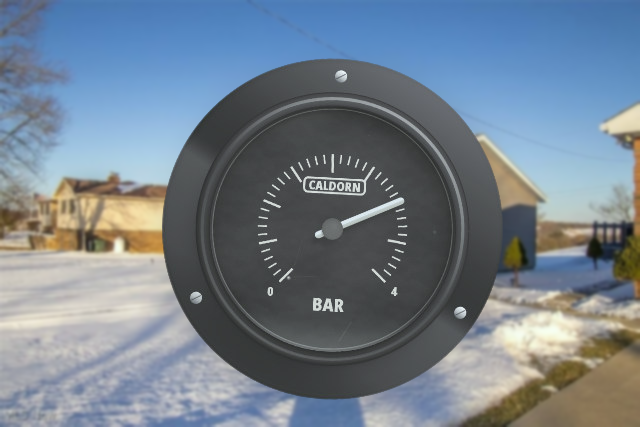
3 bar
